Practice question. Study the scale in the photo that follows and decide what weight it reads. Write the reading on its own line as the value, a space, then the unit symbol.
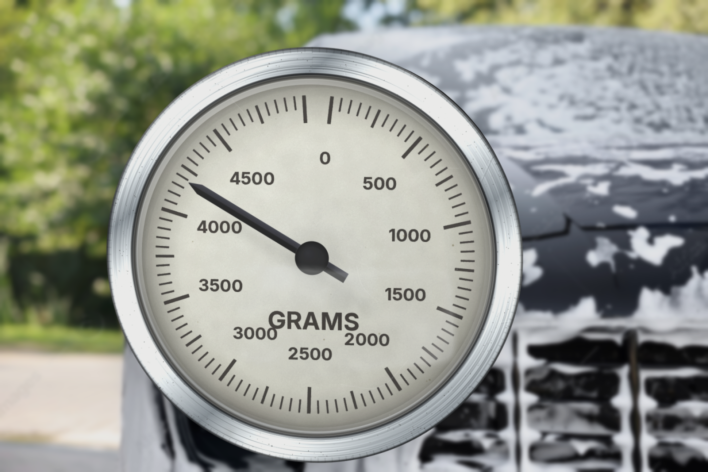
4200 g
